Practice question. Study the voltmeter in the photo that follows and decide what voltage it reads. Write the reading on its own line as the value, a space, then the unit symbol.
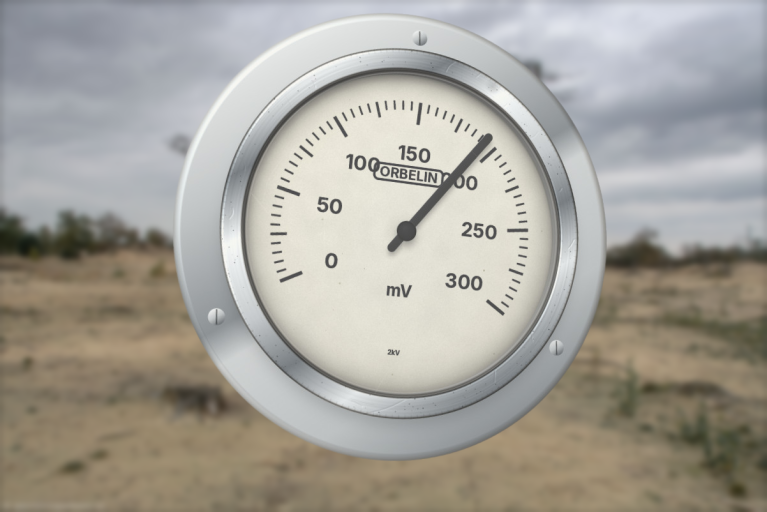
192.5 mV
